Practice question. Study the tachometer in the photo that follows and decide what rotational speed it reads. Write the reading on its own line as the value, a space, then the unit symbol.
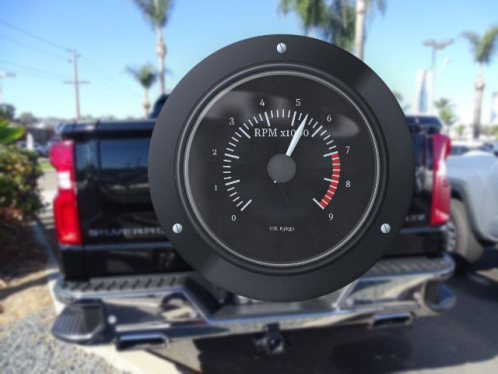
5400 rpm
